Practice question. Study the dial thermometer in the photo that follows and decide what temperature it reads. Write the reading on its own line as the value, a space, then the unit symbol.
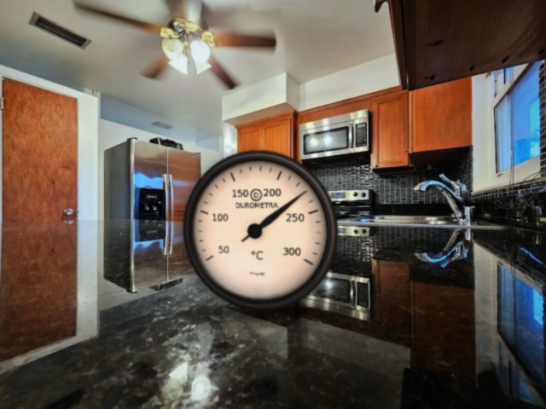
230 °C
